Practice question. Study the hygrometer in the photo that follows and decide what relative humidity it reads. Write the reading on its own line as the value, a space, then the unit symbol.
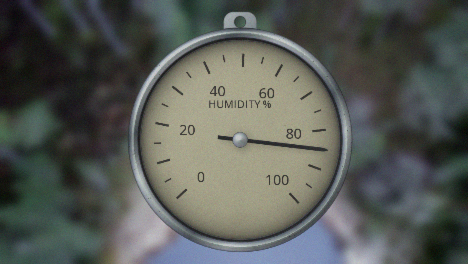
85 %
